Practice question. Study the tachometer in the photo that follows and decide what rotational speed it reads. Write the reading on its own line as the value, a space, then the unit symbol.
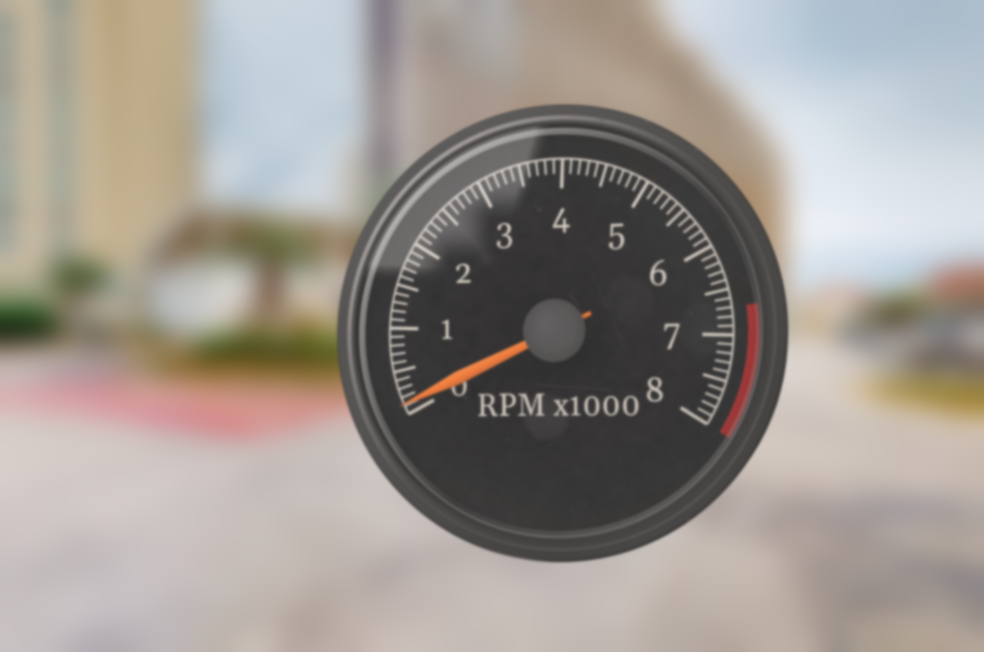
100 rpm
